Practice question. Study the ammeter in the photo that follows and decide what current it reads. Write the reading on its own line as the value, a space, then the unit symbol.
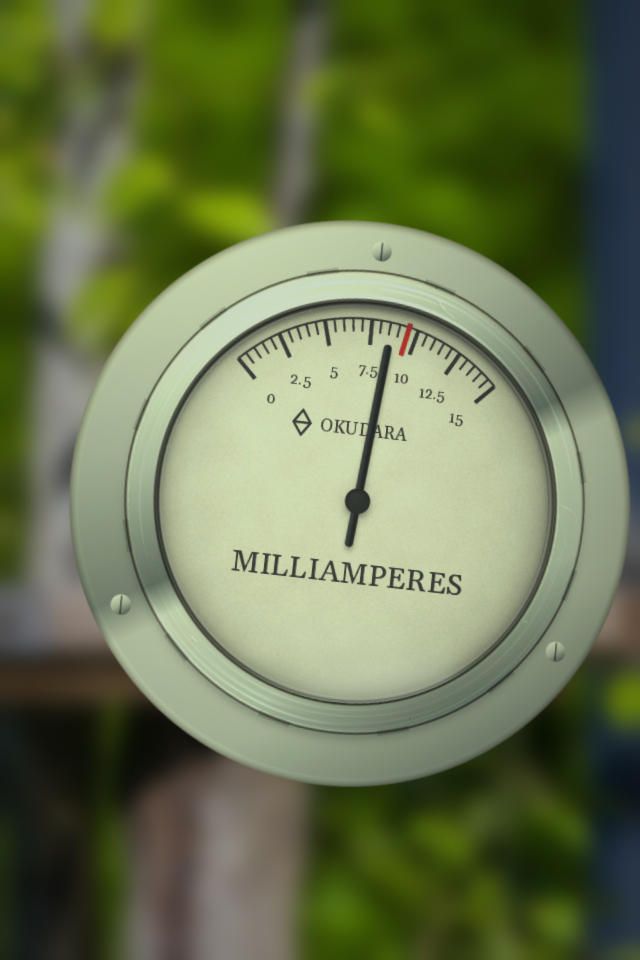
8.5 mA
